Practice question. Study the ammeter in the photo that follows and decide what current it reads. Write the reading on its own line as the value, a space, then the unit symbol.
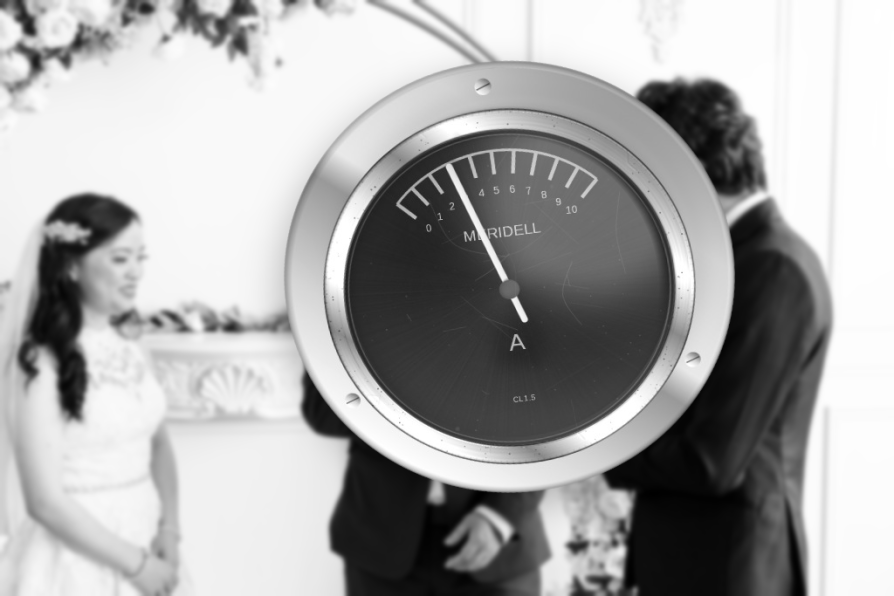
3 A
